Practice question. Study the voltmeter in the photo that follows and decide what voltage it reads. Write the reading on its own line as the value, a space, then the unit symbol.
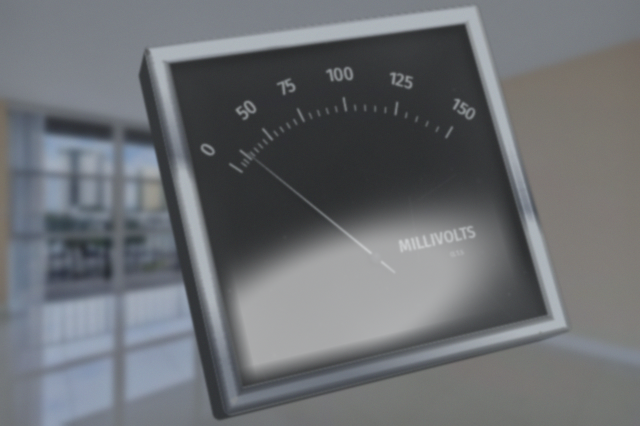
25 mV
